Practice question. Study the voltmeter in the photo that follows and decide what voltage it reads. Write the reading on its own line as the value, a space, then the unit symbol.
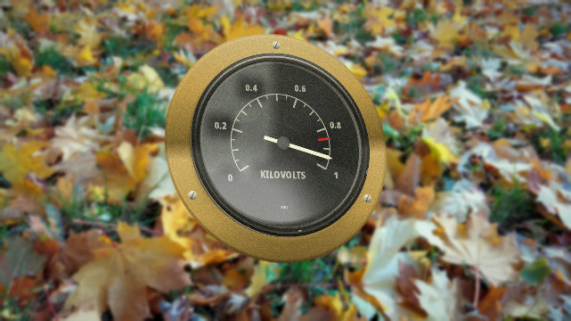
0.95 kV
